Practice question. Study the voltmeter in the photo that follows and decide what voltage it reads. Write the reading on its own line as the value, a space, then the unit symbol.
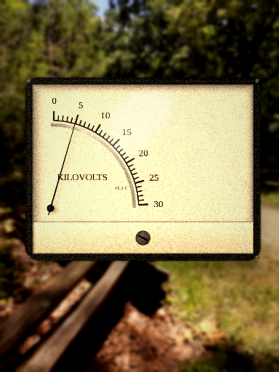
5 kV
